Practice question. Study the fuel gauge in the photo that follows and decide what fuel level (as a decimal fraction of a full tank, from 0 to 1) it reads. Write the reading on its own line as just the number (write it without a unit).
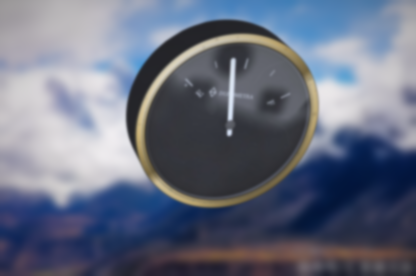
0.375
